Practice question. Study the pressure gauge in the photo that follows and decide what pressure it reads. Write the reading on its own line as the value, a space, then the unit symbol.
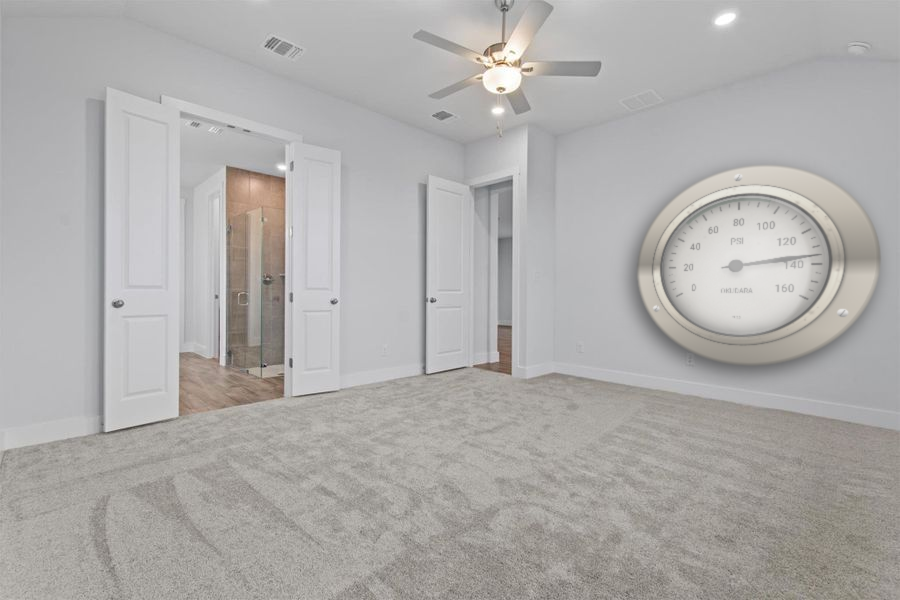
135 psi
